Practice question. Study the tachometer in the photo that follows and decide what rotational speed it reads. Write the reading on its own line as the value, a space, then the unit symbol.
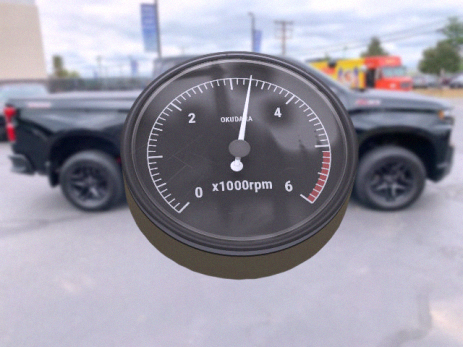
3300 rpm
